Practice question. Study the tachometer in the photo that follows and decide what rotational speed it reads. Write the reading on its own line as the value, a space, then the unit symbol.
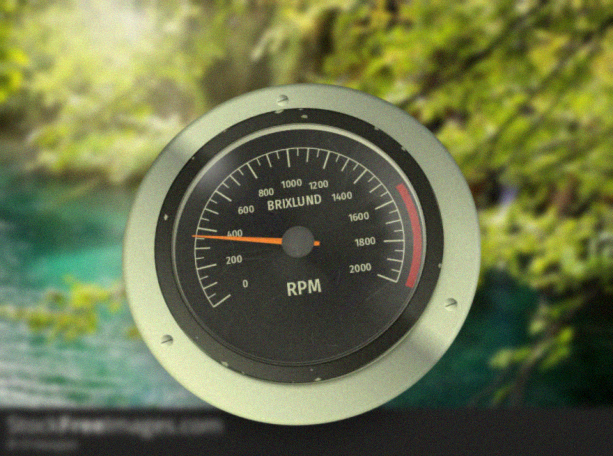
350 rpm
